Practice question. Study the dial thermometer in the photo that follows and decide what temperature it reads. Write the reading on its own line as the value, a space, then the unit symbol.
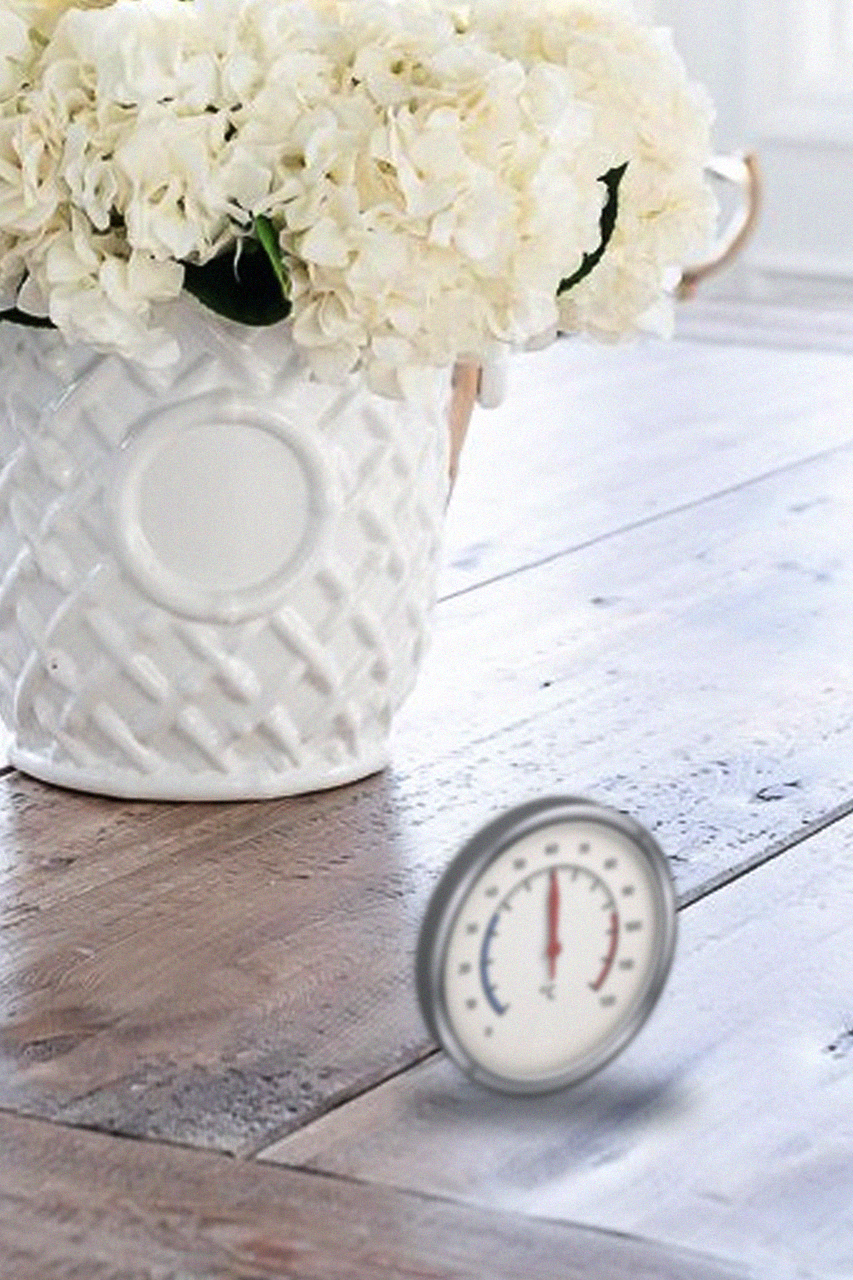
60 °C
